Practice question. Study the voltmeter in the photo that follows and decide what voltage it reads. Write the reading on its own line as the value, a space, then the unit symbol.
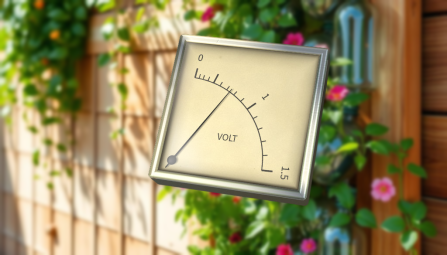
0.75 V
